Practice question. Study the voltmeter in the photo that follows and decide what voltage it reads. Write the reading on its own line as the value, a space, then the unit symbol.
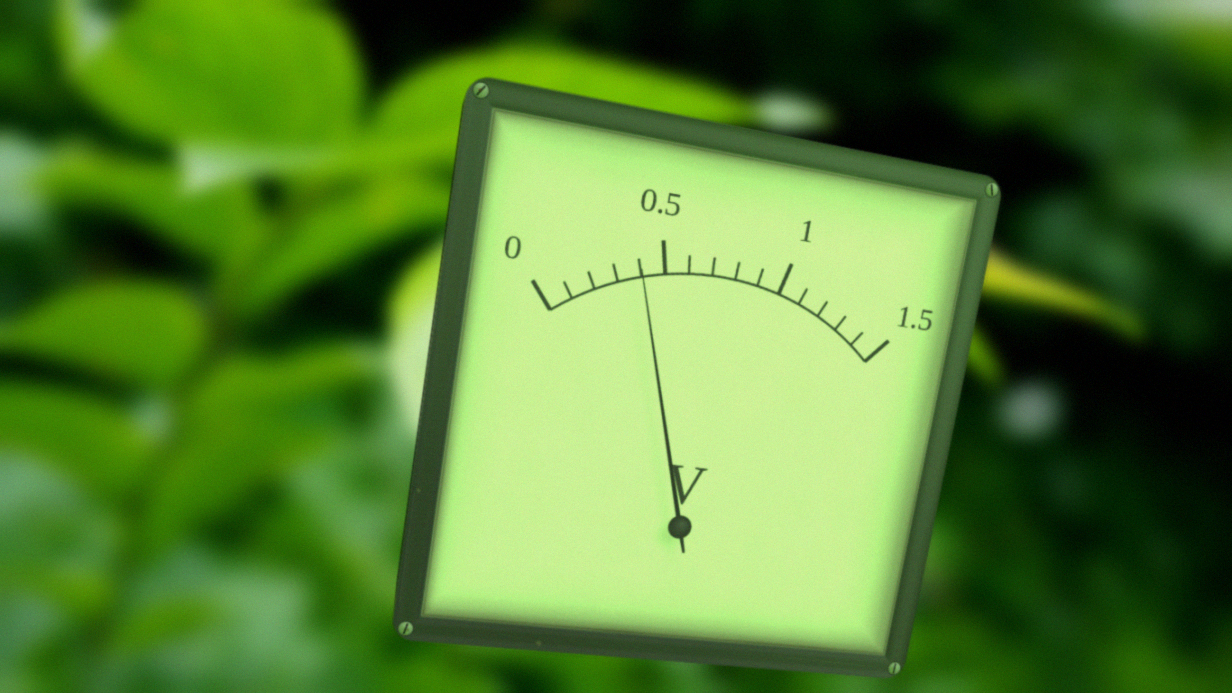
0.4 V
